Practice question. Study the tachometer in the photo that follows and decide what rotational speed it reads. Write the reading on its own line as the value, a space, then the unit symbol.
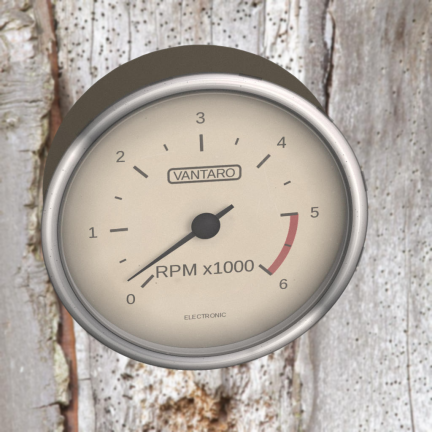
250 rpm
